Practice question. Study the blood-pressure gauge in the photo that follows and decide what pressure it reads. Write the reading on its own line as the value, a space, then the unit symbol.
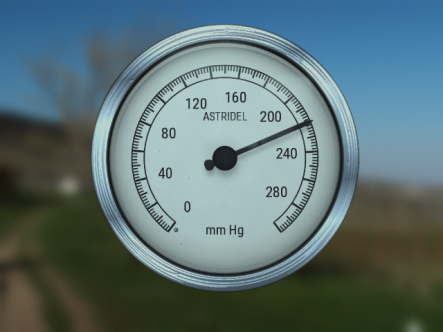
220 mmHg
